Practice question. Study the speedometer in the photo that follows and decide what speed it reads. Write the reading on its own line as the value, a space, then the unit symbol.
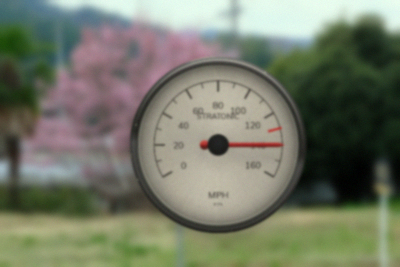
140 mph
